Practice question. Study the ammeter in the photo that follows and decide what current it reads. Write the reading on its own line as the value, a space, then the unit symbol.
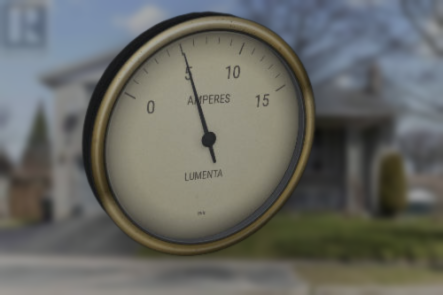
5 A
